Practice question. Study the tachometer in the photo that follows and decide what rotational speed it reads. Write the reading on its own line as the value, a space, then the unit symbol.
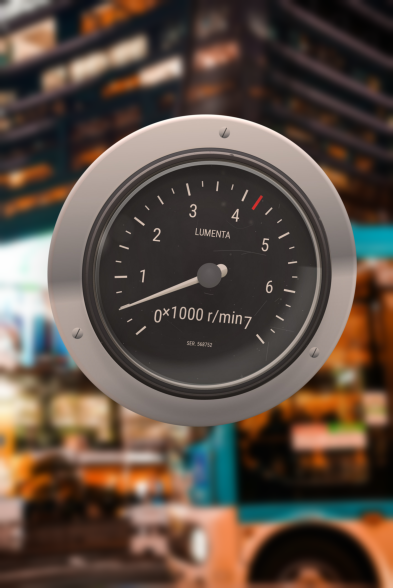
500 rpm
